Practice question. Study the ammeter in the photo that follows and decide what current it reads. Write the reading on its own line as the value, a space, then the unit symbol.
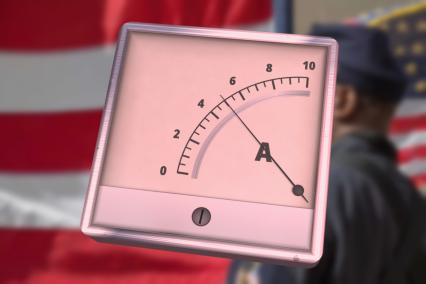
5 A
